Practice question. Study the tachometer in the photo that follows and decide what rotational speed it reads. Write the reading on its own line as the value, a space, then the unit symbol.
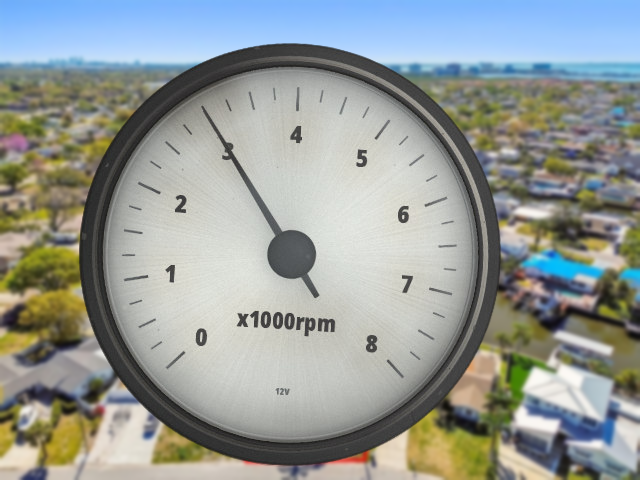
3000 rpm
